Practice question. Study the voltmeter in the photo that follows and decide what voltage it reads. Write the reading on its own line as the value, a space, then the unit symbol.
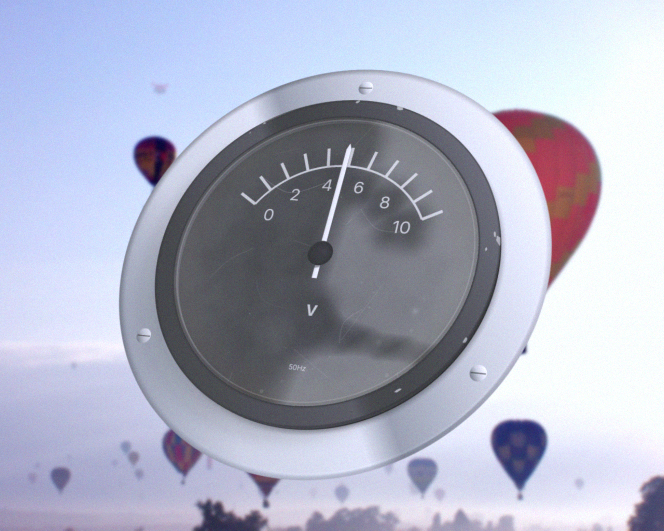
5 V
